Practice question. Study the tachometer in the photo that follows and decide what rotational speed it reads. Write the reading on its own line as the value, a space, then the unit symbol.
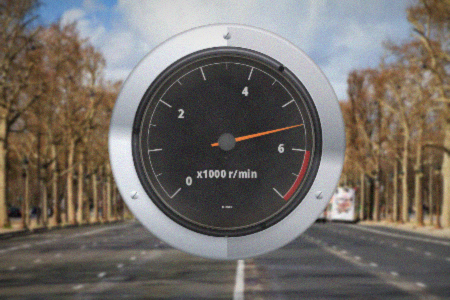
5500 rpm
